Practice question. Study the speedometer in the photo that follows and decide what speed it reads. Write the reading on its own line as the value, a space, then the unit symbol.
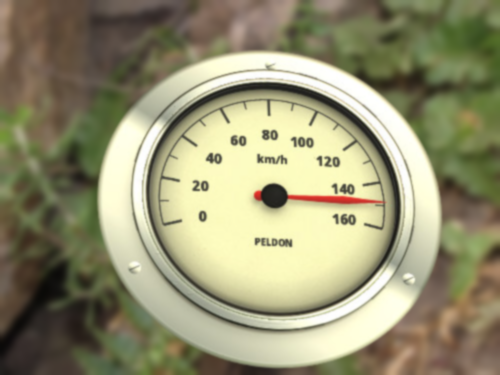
150 km/h
